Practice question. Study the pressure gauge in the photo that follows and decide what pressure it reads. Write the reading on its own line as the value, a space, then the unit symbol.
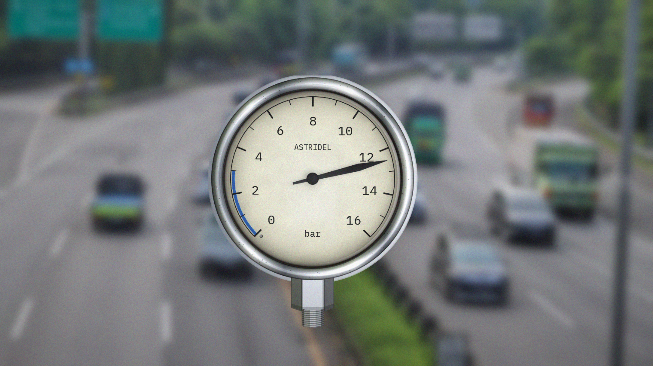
12.5 bar
